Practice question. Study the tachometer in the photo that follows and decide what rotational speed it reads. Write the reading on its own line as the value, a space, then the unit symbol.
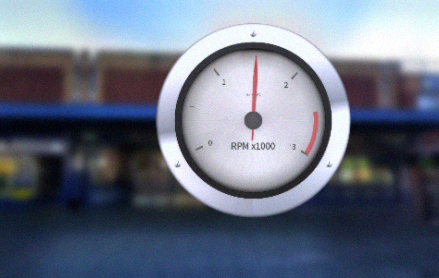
1500 rpm
